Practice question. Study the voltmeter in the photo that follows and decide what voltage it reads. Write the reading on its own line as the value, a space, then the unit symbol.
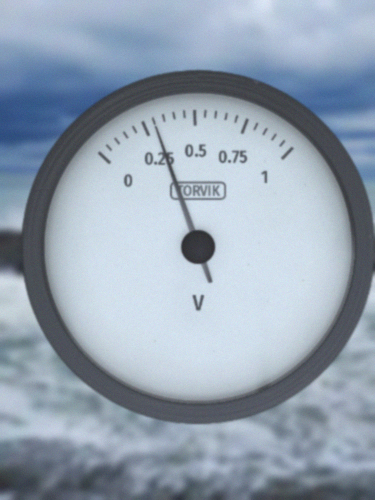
0.3 V
